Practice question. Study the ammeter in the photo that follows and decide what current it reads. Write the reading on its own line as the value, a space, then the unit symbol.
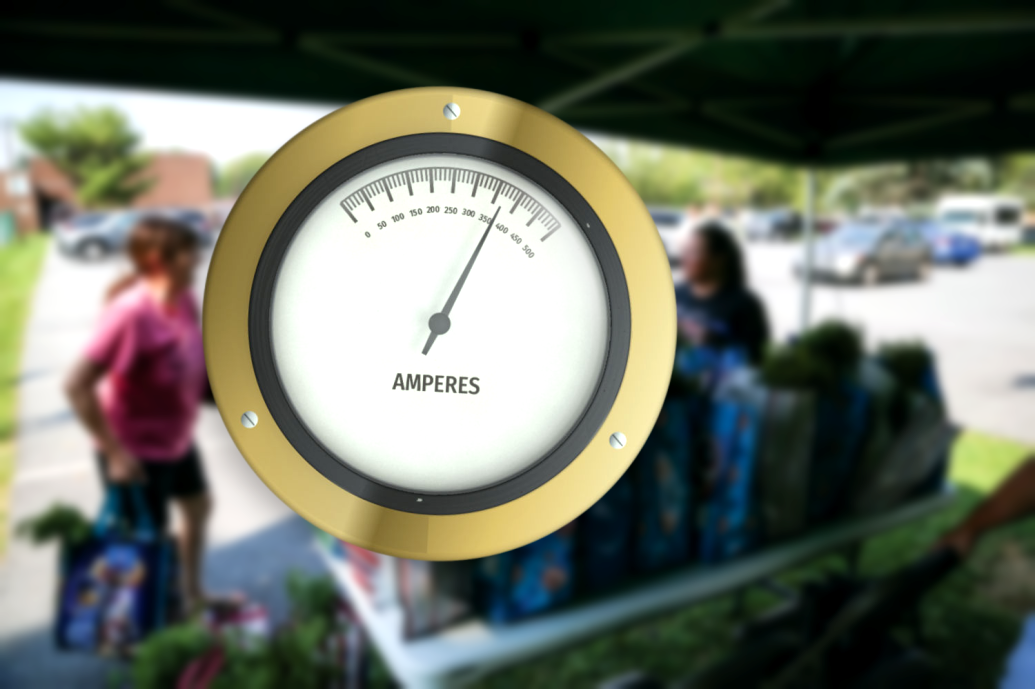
370 A
